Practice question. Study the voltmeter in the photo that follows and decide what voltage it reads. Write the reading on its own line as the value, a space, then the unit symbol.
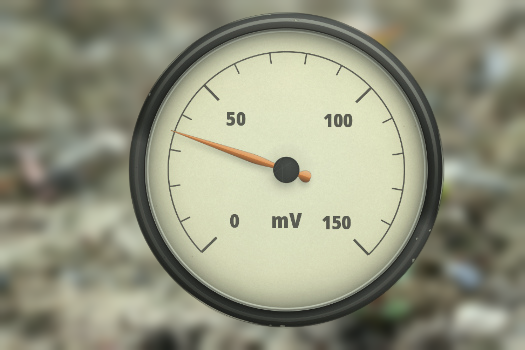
35 mV
